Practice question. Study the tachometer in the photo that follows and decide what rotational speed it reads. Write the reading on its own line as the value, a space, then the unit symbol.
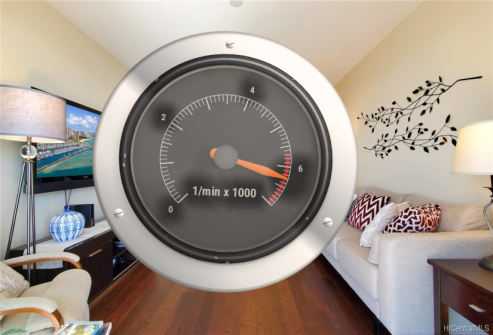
6300 rpm
